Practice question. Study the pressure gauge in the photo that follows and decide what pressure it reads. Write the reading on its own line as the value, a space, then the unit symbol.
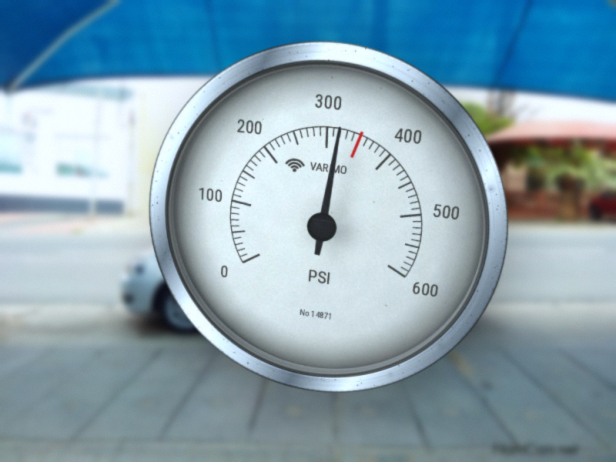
320 psi
